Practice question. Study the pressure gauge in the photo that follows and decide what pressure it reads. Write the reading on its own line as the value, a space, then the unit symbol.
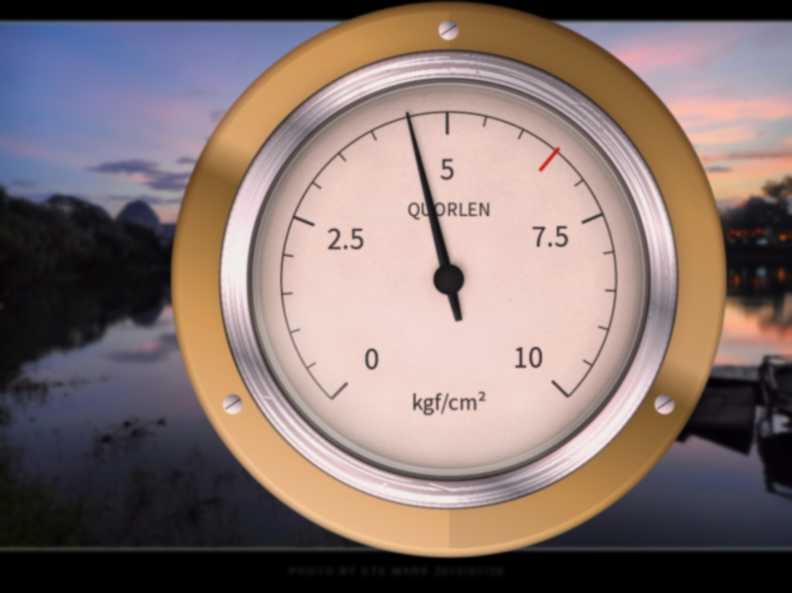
4.5 kg/cm²
